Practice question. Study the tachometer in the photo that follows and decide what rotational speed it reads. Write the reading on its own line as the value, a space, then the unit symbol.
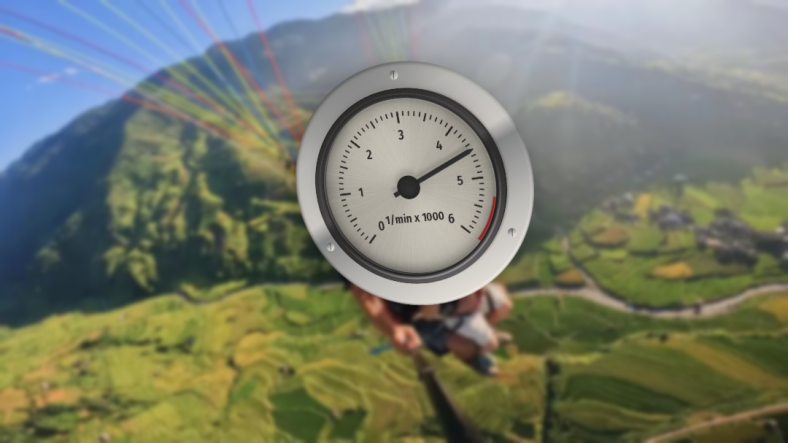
4500 rpm
